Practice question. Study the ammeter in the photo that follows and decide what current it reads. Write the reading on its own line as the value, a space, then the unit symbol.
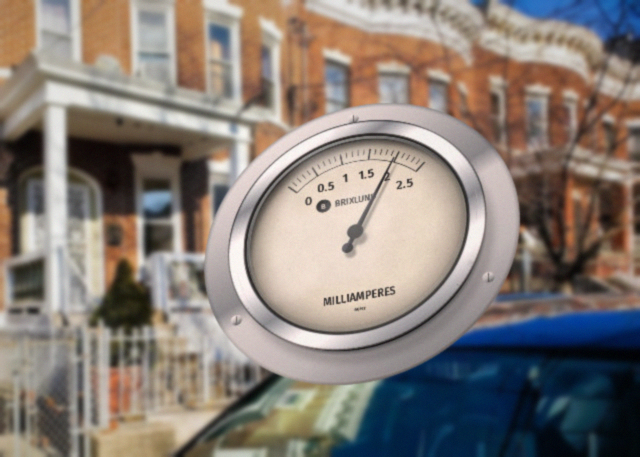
2 mA
